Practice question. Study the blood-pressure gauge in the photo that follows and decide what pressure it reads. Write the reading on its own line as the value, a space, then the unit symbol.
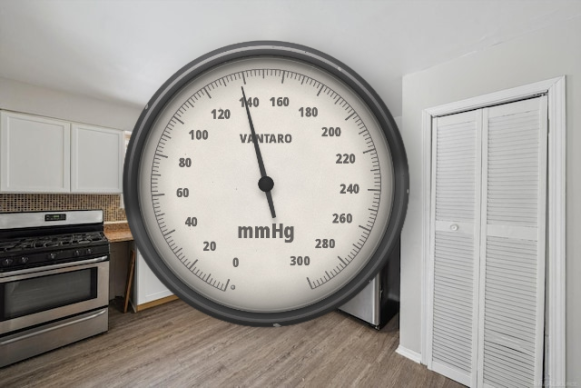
138 mmHg
